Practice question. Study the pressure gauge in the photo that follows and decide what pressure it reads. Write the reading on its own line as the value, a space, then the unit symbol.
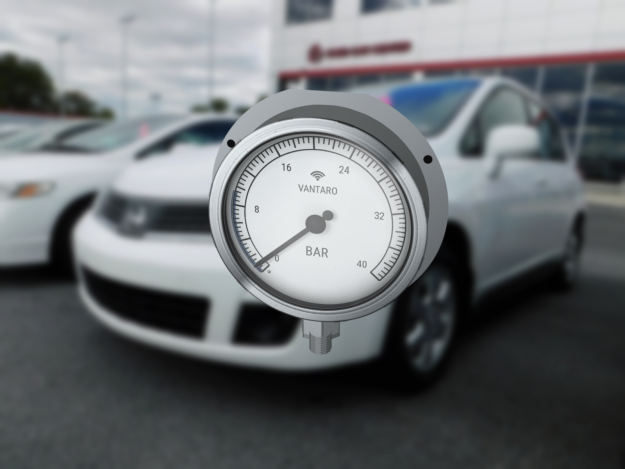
1 bar
